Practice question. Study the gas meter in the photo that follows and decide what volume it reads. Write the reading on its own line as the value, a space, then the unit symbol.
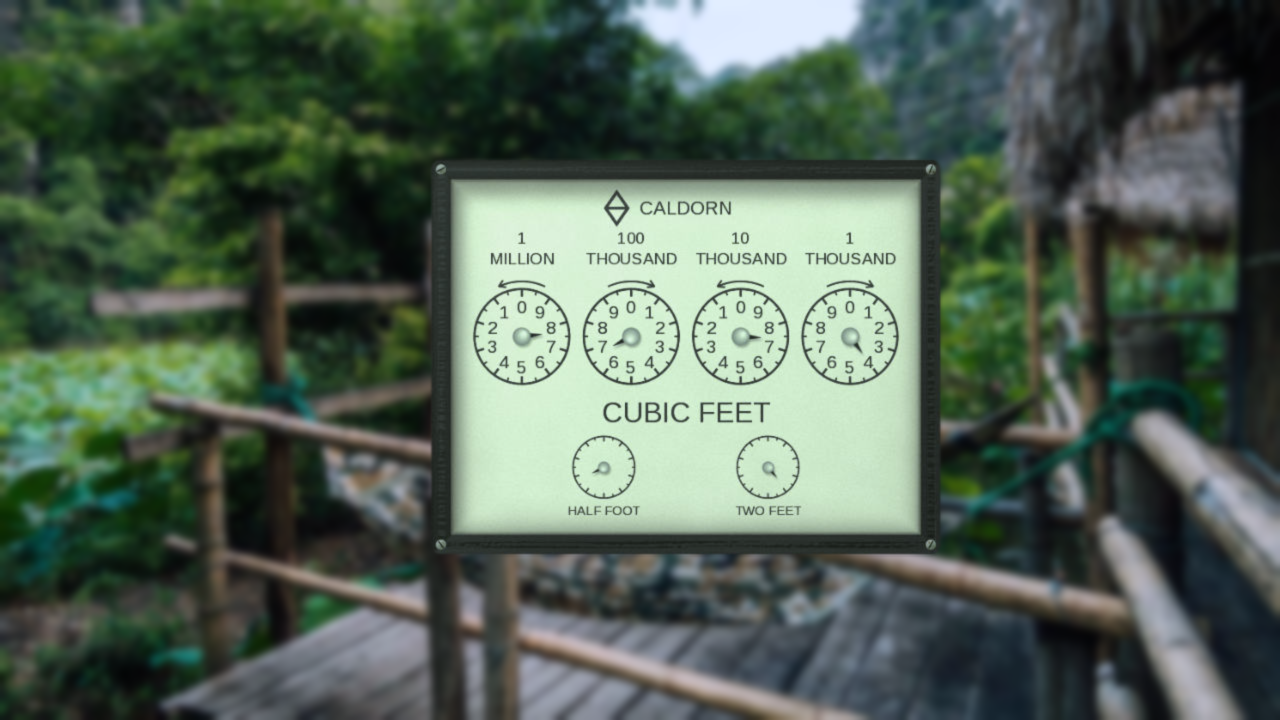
767400 ft³
